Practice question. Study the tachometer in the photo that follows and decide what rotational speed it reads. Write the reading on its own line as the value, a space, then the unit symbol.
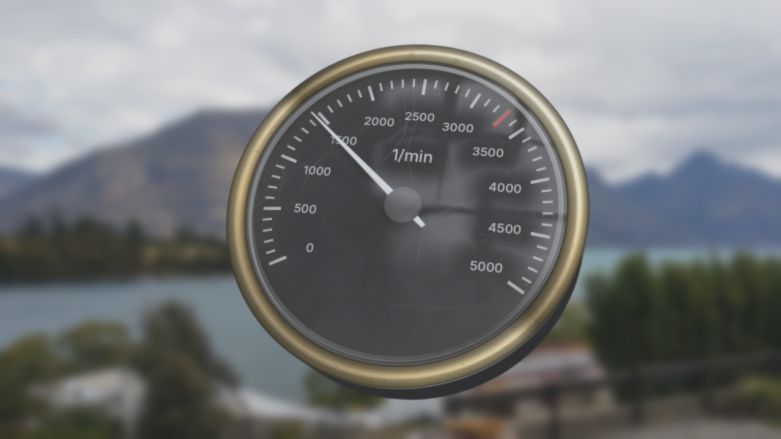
1450 rpm
